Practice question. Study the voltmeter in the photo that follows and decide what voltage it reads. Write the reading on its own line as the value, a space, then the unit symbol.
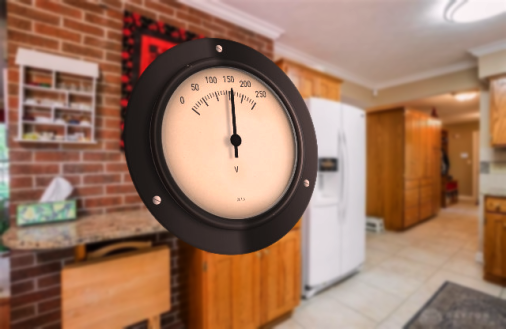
150 V
